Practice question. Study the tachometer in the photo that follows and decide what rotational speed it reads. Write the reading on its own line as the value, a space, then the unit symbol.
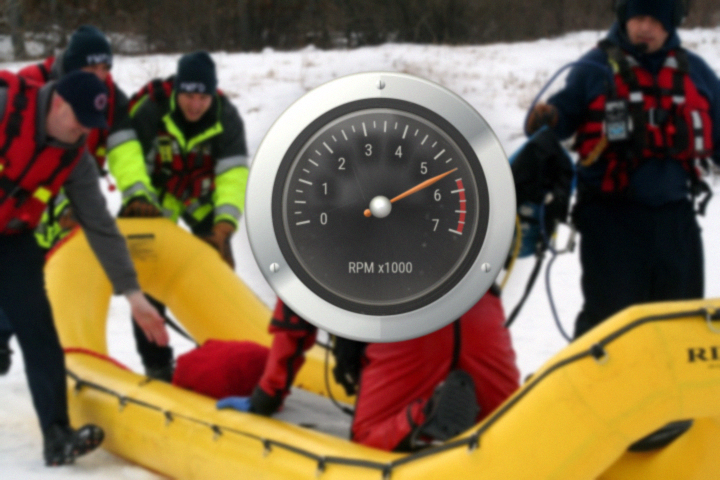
5500 rpm
